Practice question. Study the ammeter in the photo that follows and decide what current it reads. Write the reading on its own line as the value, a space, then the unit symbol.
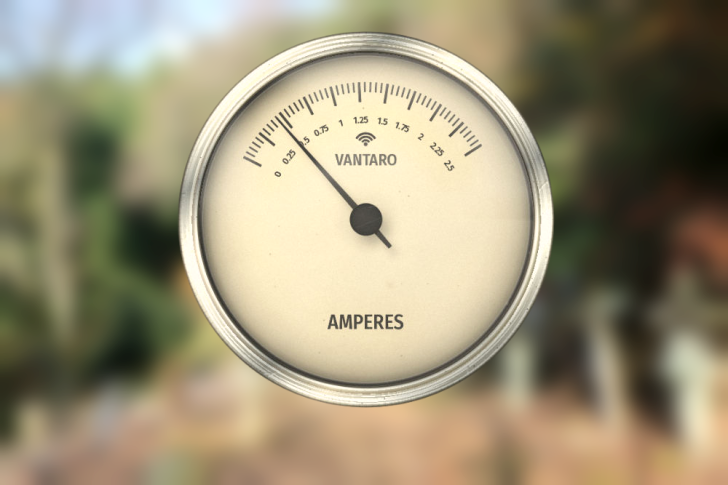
0.45 A
